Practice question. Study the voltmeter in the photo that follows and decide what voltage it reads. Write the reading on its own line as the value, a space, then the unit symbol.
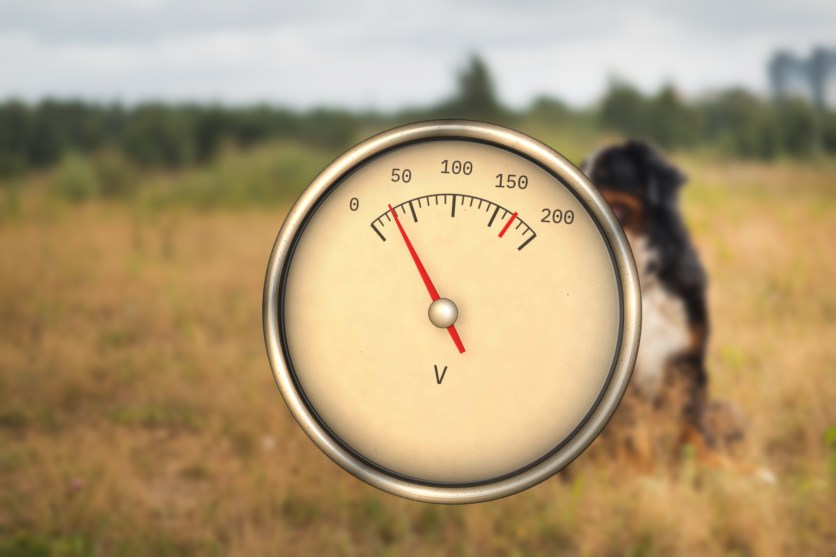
30 V
